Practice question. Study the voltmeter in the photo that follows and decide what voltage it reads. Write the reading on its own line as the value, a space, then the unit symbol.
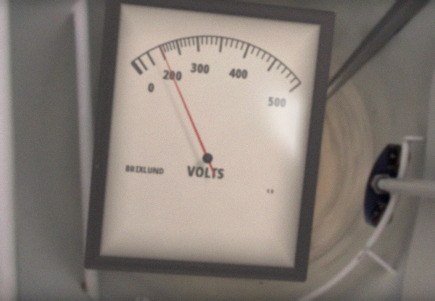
200 V
